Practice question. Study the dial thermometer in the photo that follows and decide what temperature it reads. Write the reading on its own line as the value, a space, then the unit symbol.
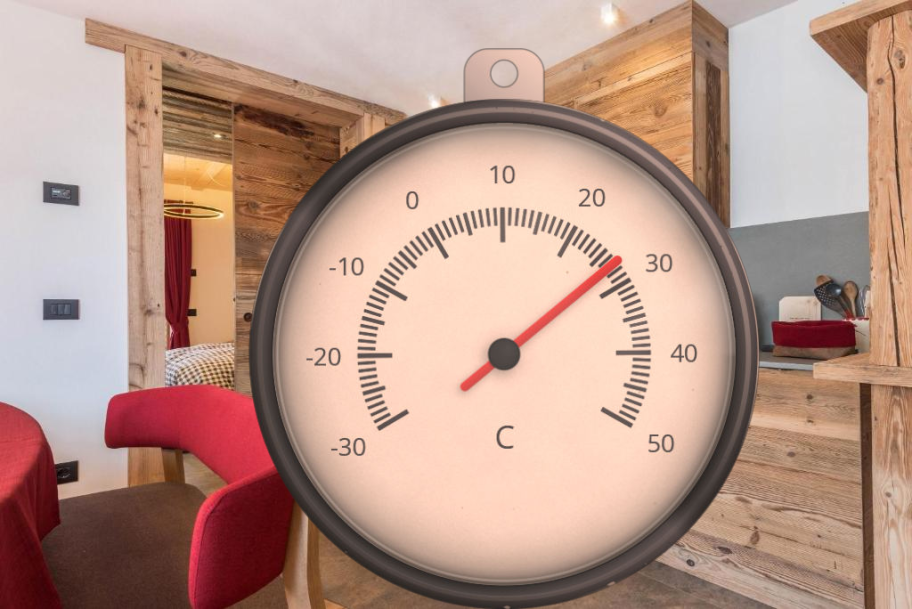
27 °C
